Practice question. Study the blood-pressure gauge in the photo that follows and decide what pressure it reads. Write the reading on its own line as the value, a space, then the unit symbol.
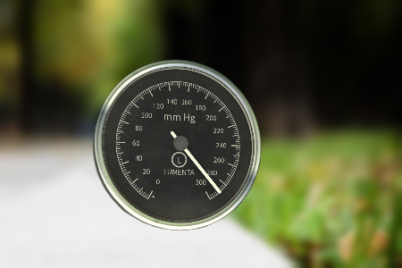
290 mmHg
